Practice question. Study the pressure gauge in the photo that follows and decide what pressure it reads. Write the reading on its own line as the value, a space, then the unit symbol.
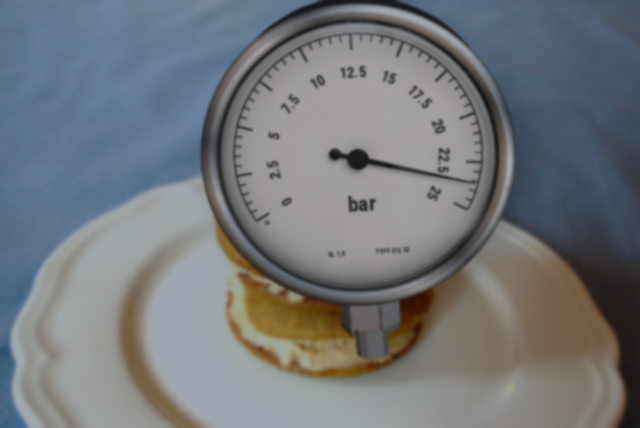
23.5 bar
